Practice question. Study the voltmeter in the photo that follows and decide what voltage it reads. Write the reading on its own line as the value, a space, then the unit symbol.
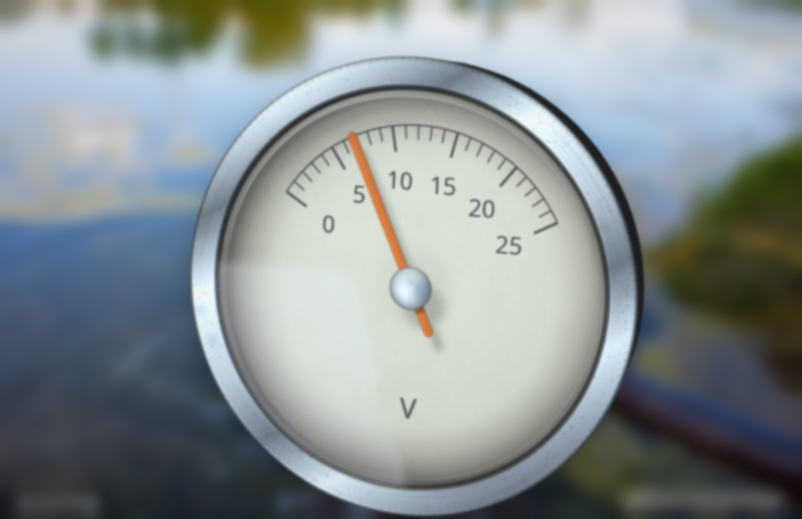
7 V
